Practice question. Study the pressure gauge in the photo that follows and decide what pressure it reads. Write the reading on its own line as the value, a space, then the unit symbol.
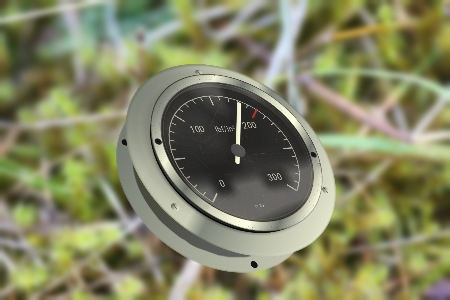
180 psi
